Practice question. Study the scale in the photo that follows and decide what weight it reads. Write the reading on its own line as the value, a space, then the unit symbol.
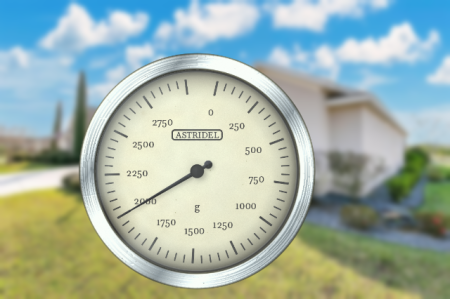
2000 g
